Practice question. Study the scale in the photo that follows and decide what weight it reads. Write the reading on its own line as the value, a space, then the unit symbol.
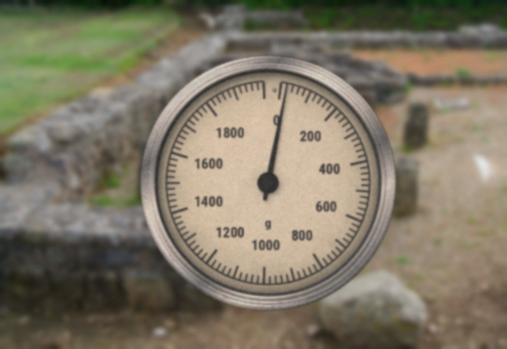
20 g
